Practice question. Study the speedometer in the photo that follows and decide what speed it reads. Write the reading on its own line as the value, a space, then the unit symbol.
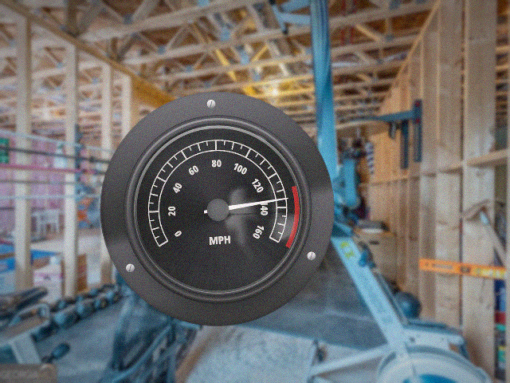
135 mph
